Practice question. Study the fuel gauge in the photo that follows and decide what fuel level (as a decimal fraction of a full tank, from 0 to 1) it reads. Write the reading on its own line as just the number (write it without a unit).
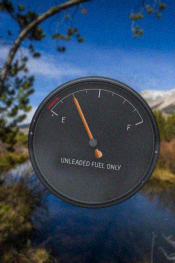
0.25
